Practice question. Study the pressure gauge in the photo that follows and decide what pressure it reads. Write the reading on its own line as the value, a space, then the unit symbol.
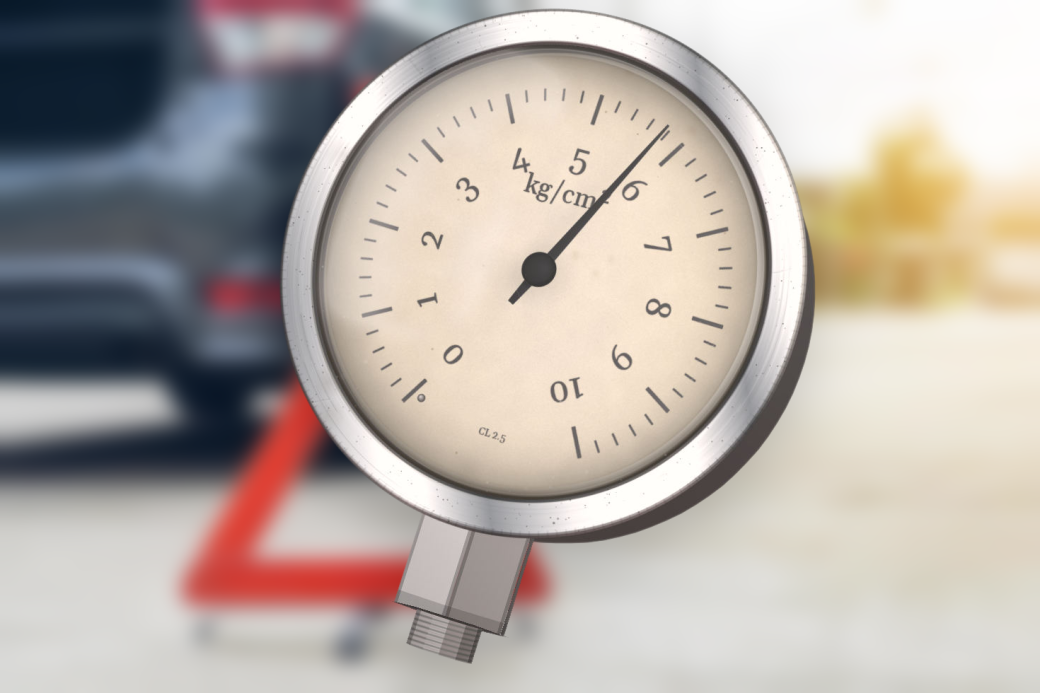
5.8 kg/cm²
